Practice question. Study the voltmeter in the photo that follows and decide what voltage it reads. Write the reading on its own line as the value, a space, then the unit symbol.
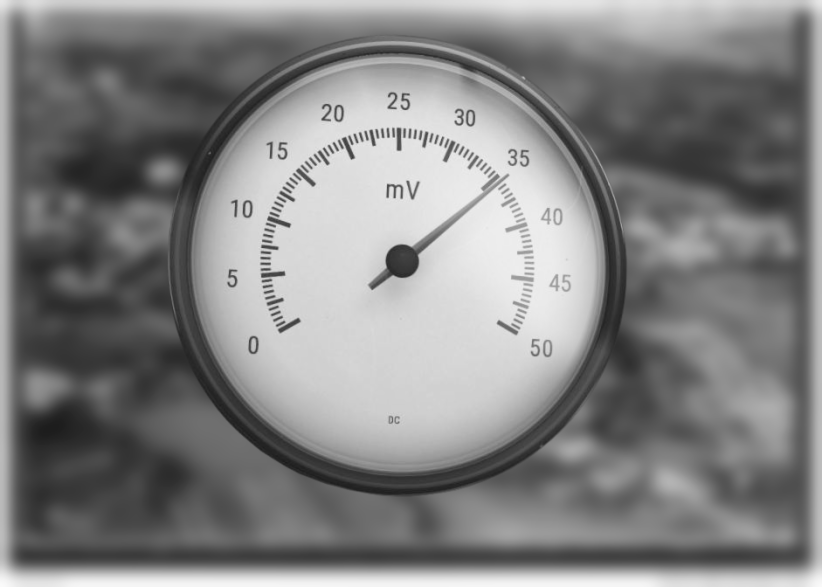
35.5 mV
